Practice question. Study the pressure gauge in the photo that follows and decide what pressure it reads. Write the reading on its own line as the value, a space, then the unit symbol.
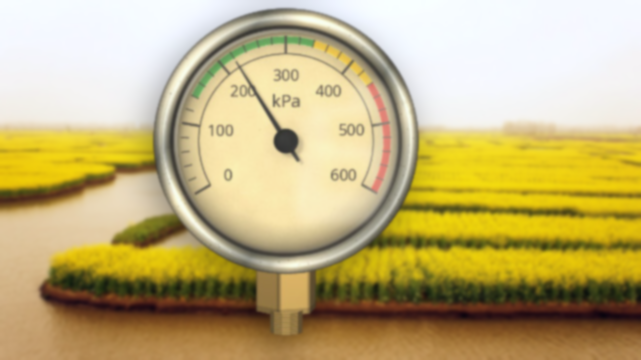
220 kPa
